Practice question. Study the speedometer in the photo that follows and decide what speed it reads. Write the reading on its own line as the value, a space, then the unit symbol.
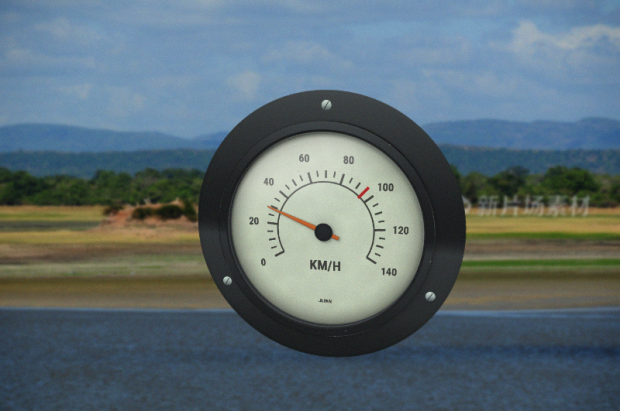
30 km/h
